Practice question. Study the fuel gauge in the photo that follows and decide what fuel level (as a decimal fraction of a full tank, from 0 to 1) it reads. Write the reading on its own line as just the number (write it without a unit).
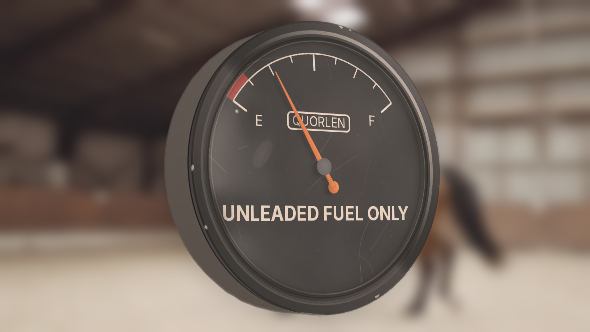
0.25
